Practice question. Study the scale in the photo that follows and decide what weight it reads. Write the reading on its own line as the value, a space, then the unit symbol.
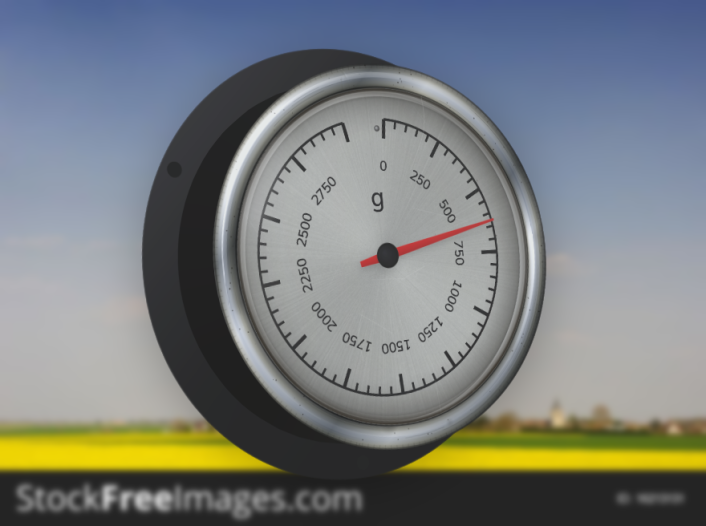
625 g
